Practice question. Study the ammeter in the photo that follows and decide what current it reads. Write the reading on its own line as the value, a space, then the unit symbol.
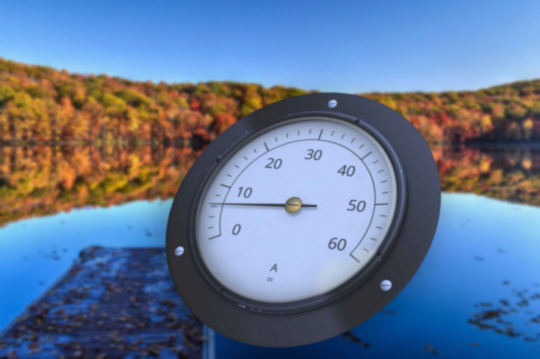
6 A
